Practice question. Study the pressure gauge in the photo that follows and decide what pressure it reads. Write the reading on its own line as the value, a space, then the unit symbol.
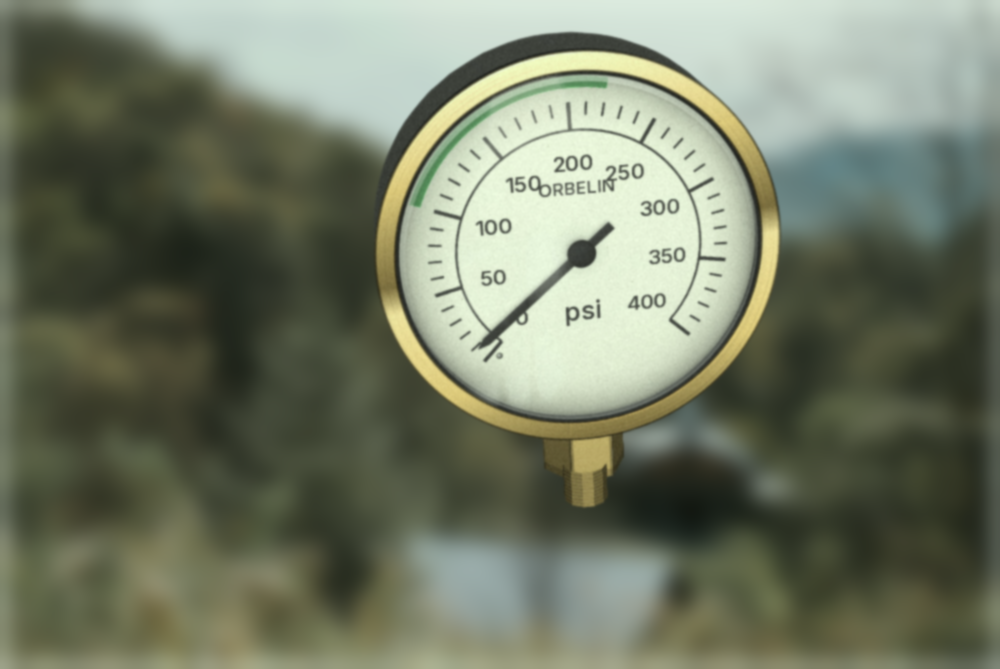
10 psi
